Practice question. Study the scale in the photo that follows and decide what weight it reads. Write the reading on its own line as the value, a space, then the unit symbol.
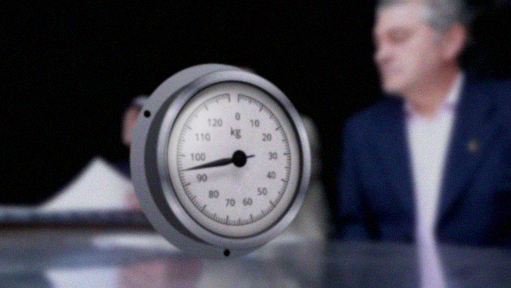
95 kg
